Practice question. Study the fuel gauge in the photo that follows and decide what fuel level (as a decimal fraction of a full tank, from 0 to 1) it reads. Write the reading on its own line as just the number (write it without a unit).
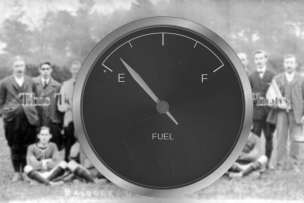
0.125
